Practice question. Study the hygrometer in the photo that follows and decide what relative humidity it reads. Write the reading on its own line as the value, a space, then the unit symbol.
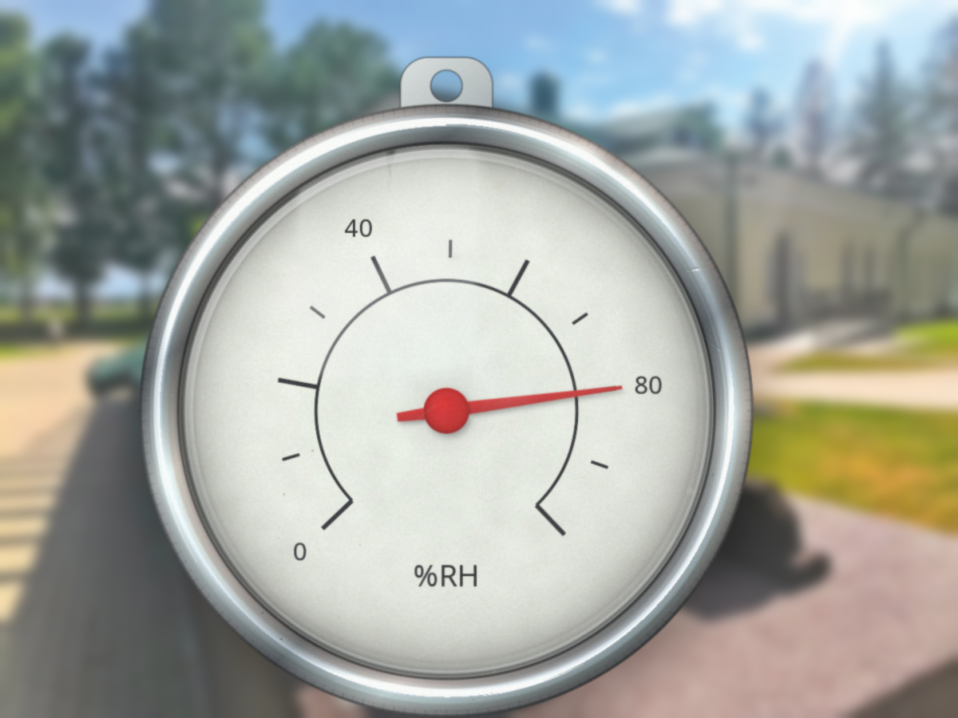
80 %
